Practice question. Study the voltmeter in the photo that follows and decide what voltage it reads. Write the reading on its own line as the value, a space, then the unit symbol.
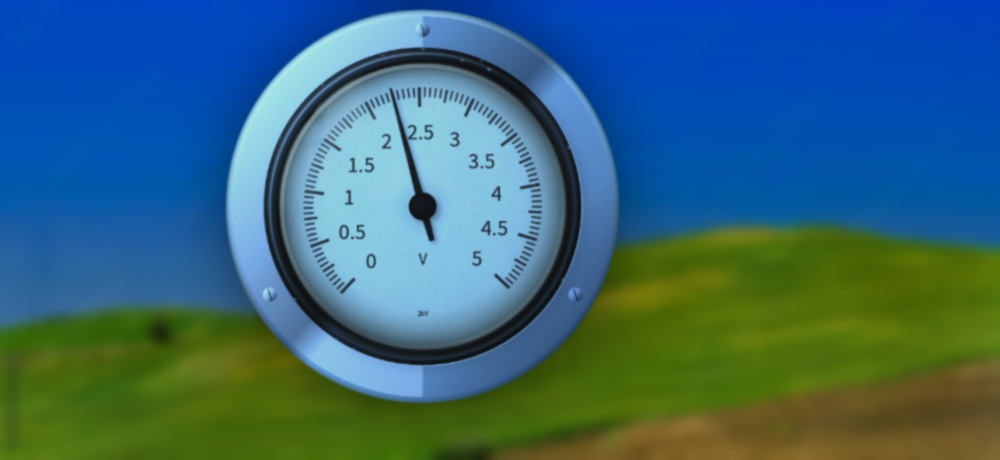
2.25 V
